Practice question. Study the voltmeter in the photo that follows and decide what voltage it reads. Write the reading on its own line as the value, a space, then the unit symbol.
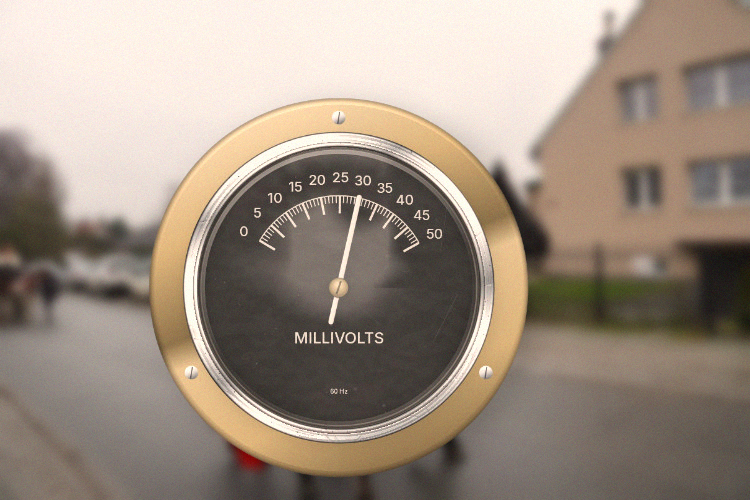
30 mV
